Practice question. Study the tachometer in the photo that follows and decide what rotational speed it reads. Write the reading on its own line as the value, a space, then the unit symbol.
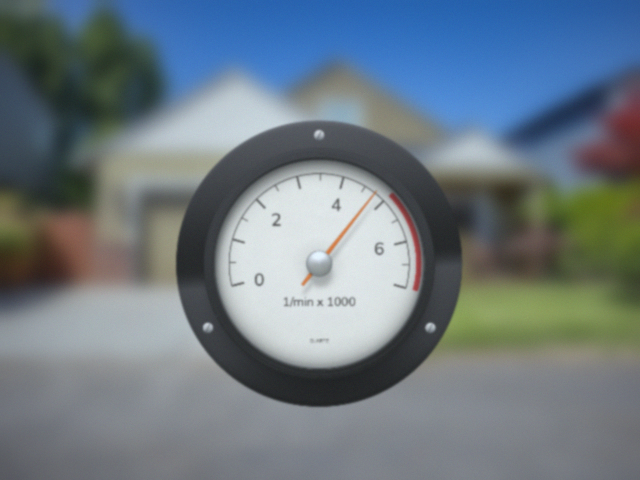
4750 rpm
